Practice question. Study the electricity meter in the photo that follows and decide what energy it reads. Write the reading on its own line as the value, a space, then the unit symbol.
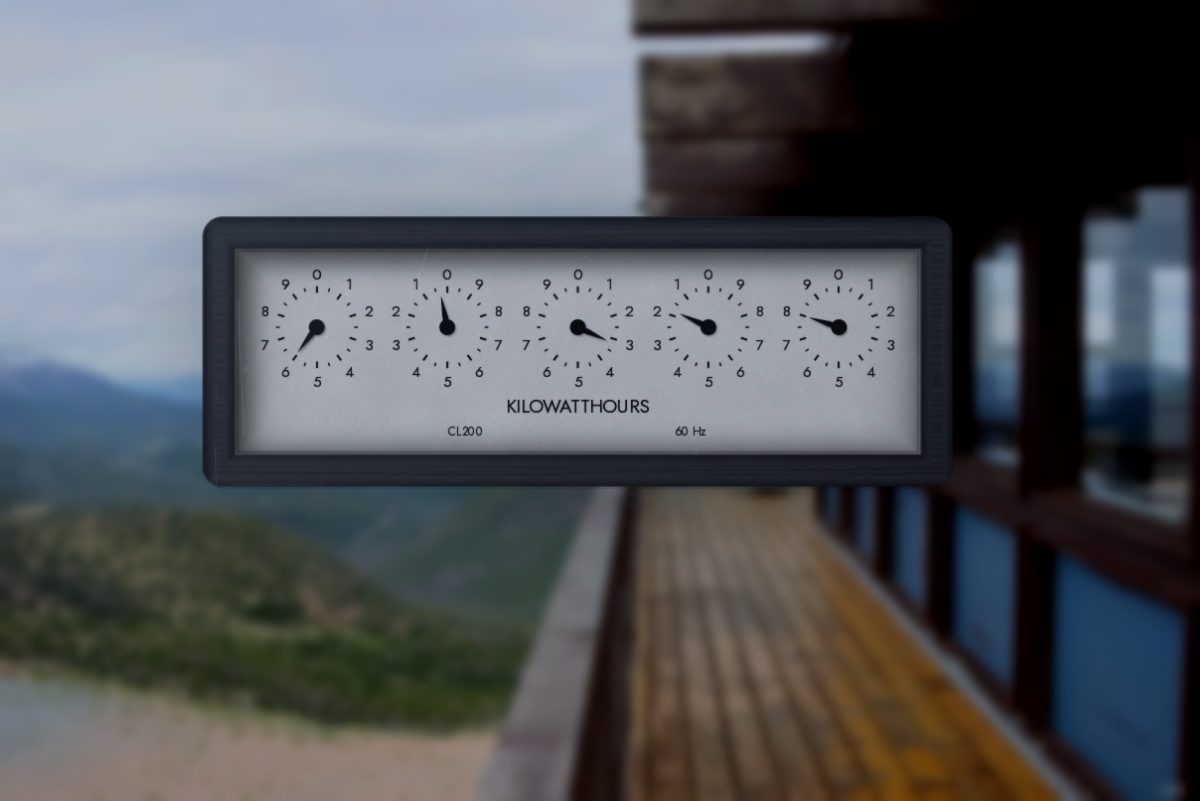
60318 kWh
